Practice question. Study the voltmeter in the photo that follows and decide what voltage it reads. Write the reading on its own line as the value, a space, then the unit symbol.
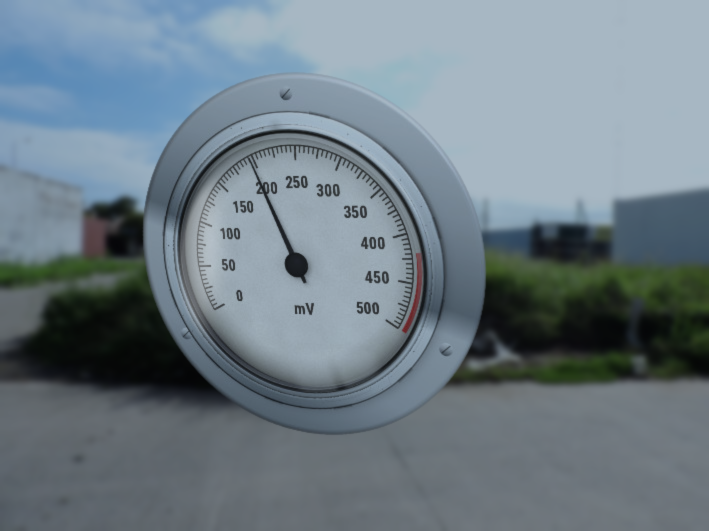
200 mV
